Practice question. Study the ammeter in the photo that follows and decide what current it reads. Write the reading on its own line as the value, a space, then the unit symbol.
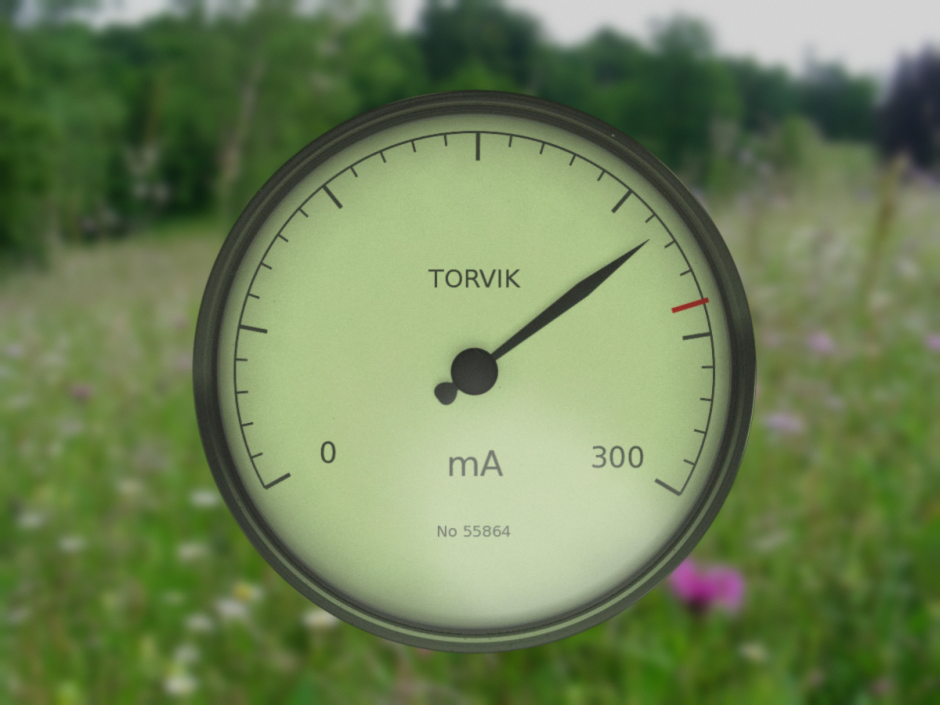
215 mA
